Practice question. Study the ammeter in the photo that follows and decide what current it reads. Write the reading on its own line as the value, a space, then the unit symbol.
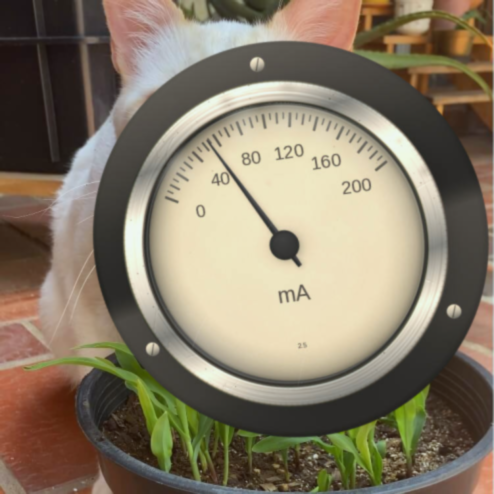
55 mA
